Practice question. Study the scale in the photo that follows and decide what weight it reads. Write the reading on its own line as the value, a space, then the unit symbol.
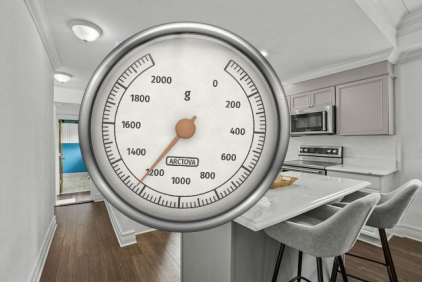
1240 g
